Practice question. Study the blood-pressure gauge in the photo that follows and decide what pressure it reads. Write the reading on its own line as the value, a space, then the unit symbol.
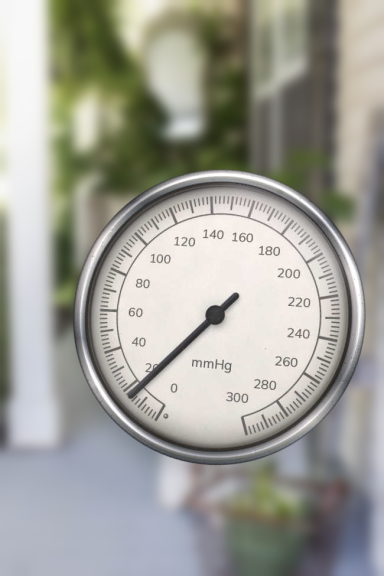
16 mmHg
